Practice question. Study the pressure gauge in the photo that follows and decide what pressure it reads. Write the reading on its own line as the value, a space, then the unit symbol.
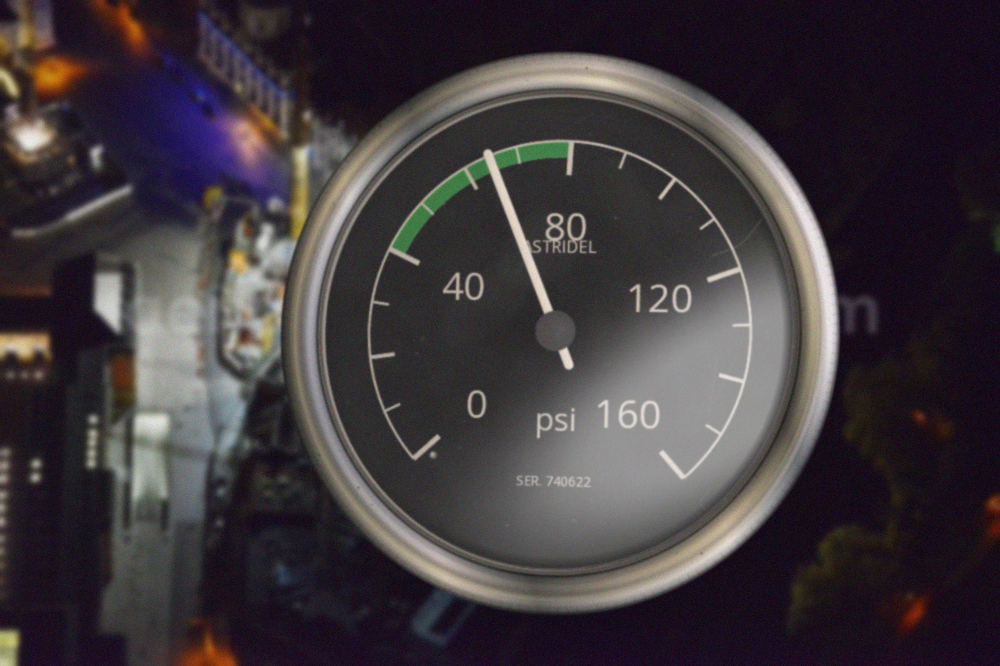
65 psi
